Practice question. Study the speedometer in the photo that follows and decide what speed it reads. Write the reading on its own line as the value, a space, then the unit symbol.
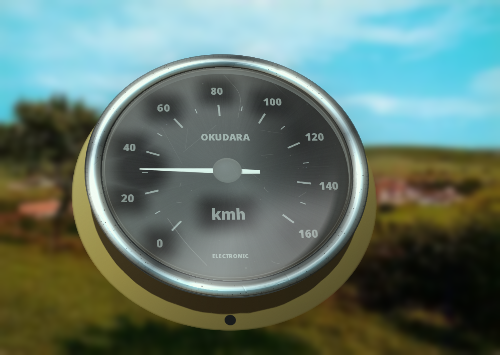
30 km/h
